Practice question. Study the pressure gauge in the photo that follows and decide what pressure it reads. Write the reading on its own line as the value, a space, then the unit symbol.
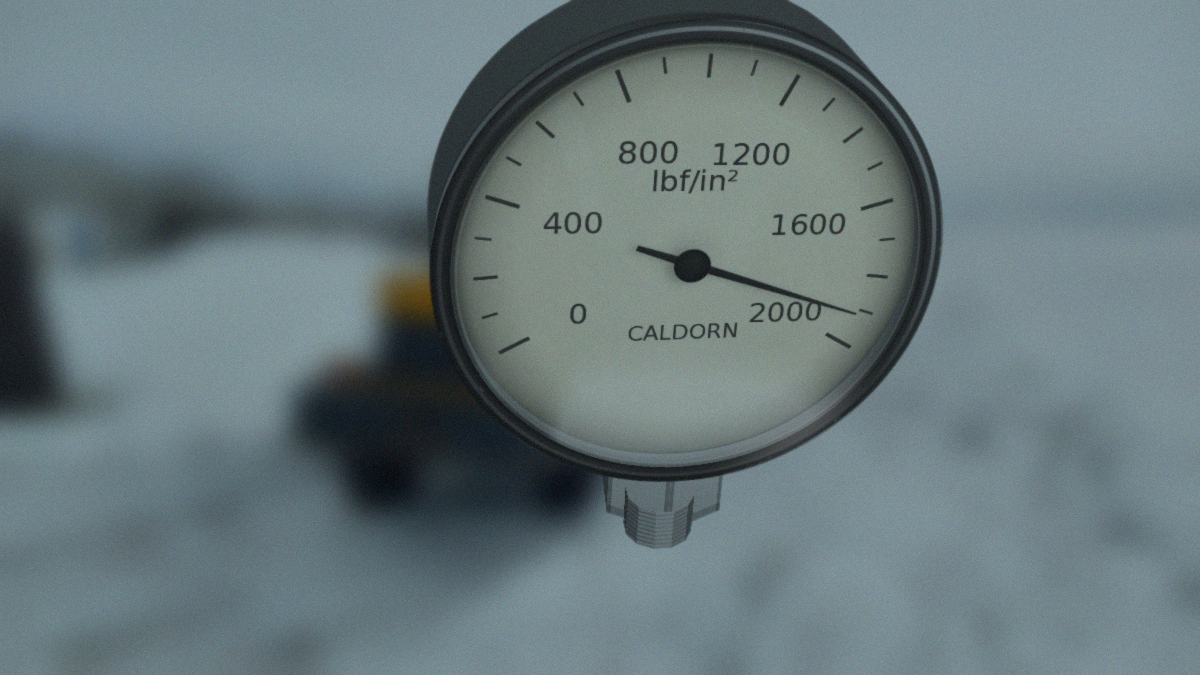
1900 psi
